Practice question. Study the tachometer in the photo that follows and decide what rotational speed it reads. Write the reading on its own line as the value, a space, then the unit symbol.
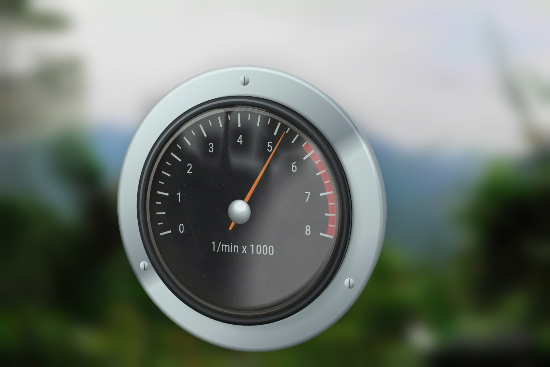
5250 rpm
